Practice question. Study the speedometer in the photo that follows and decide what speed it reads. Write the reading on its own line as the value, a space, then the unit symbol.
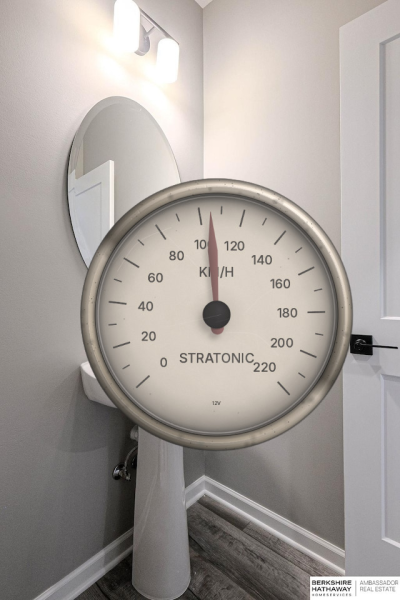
105 km/h
